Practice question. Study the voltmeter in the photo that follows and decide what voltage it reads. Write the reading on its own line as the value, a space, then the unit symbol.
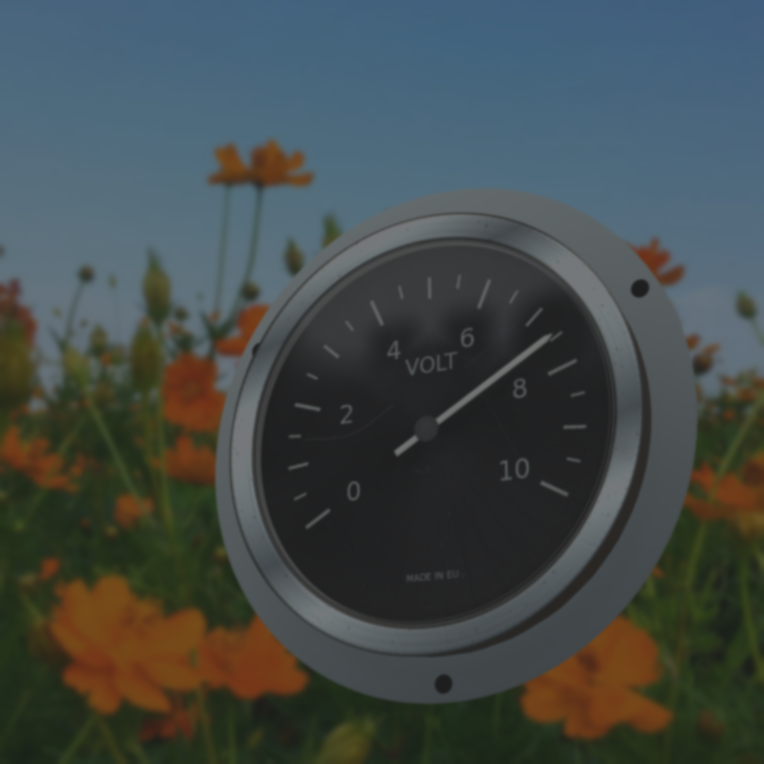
7.5 V
